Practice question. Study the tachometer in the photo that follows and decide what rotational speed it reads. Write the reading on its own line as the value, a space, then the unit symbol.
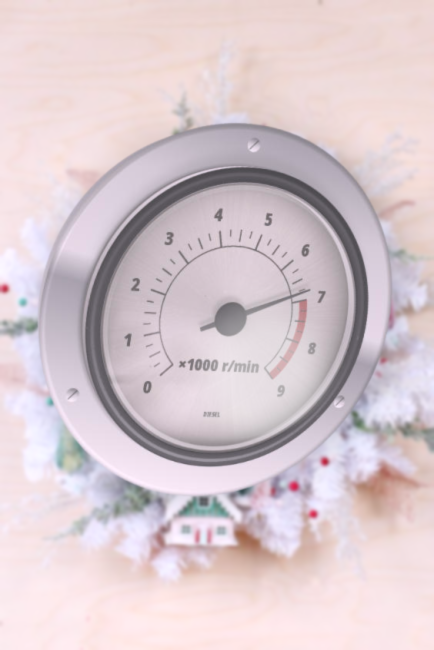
6750 rpm
